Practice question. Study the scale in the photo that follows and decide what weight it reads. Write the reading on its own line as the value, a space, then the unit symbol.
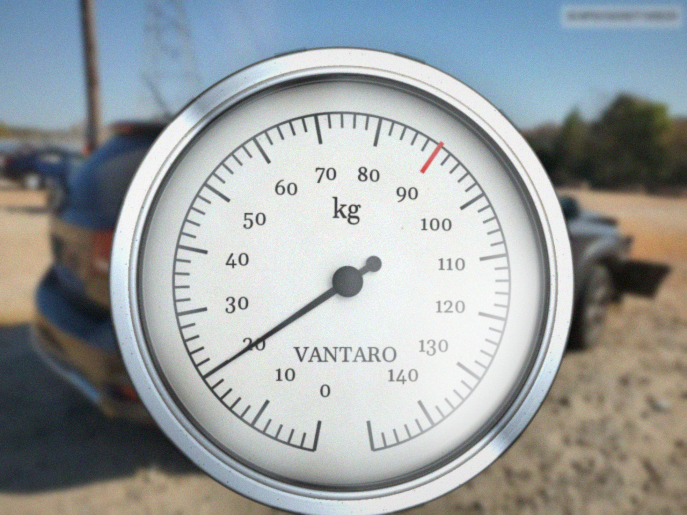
20 kg
